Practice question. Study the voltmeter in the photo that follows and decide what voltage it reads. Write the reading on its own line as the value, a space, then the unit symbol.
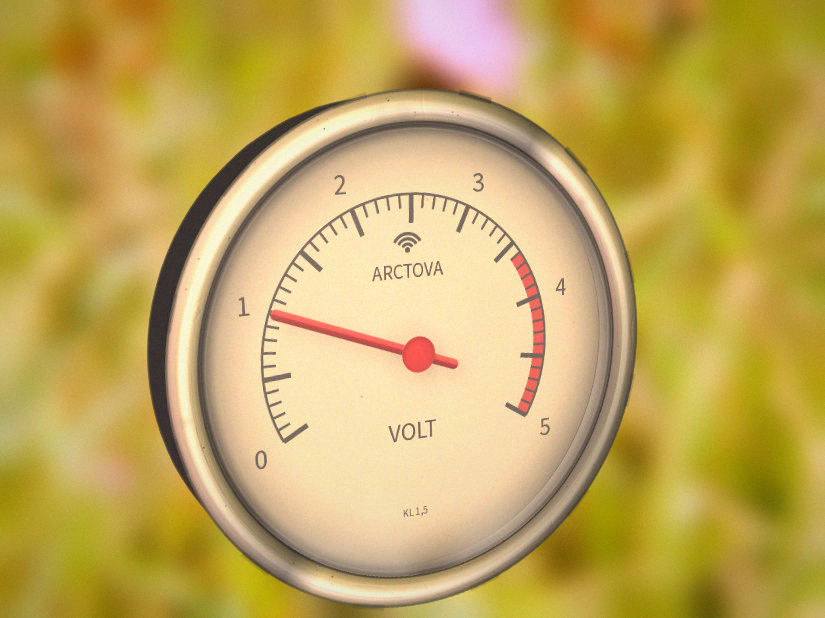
1 V
